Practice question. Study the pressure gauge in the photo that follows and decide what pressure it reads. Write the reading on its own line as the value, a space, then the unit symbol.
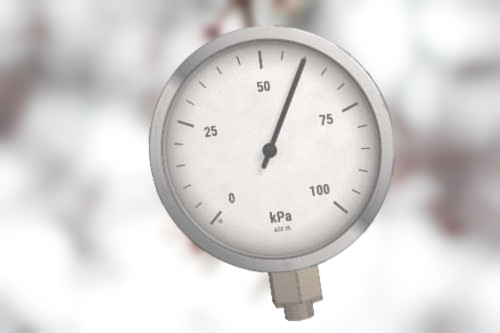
60 kPa
